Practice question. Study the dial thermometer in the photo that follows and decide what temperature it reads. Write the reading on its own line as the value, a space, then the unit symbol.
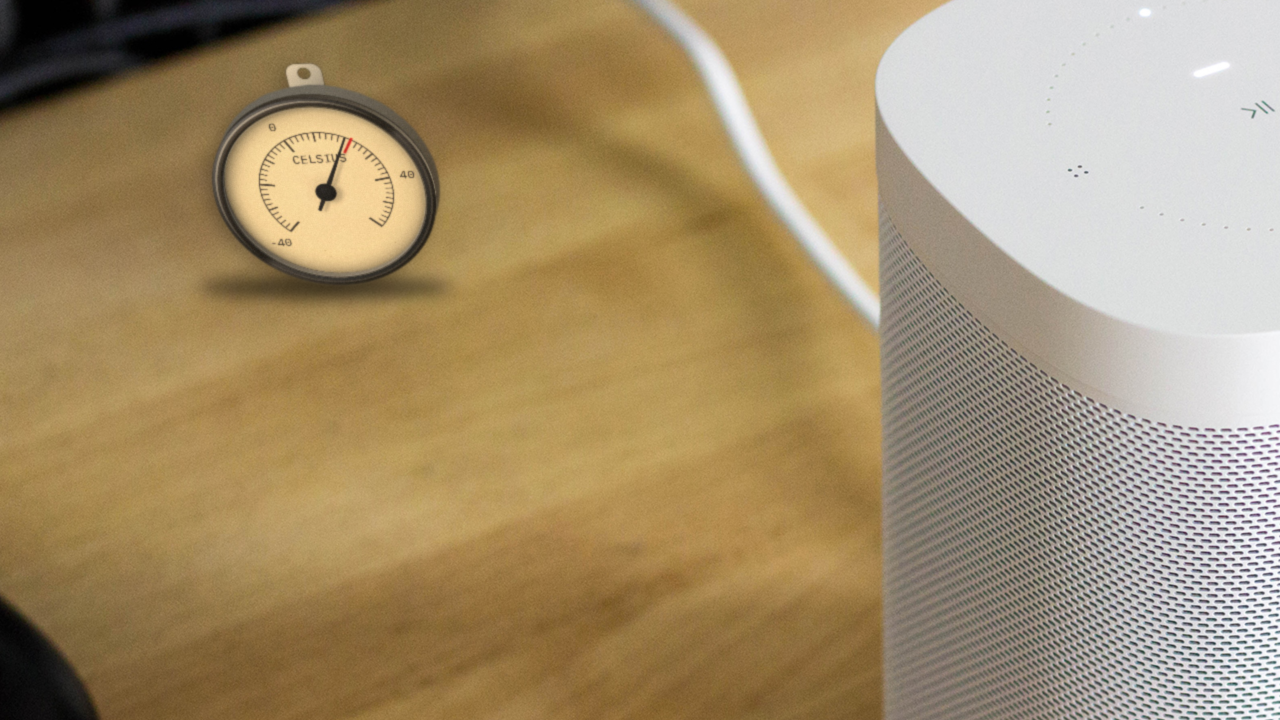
20 °C
